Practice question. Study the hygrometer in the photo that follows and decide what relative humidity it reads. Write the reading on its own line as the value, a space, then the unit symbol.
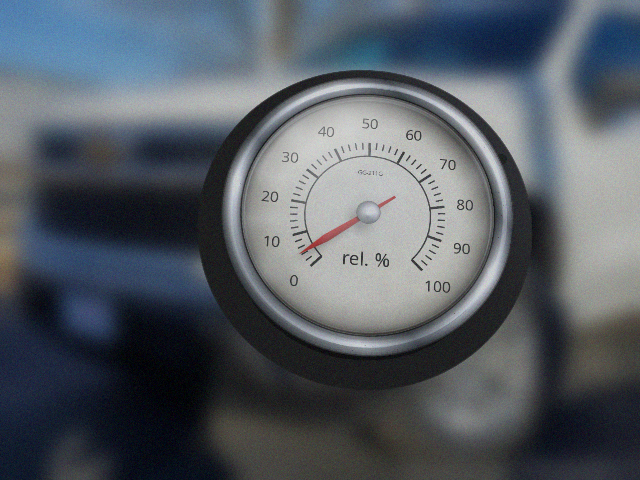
4 %
